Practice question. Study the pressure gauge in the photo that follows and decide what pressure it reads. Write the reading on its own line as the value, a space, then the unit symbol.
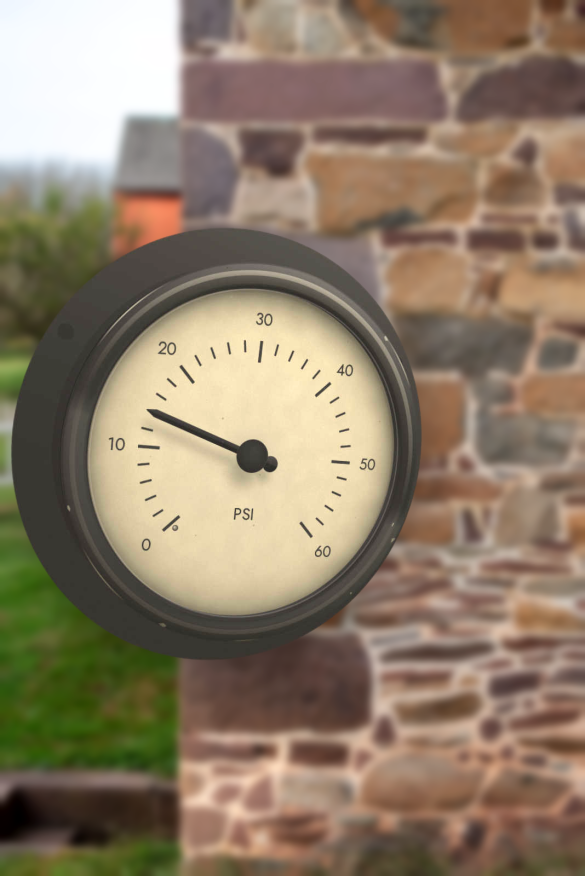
14 psi
